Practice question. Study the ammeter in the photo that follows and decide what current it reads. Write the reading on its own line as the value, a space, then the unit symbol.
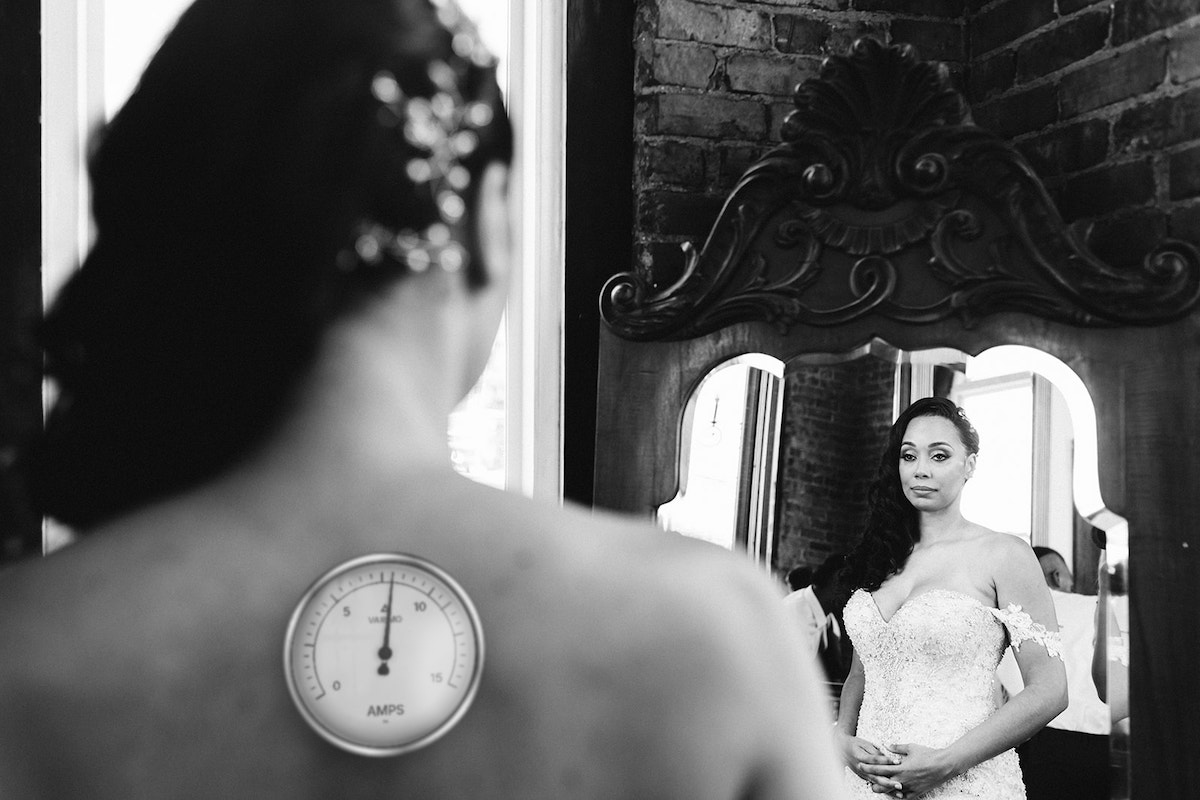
8 A
